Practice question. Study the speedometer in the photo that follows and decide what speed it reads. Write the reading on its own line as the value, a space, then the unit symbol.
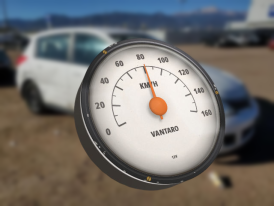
80 km/h
